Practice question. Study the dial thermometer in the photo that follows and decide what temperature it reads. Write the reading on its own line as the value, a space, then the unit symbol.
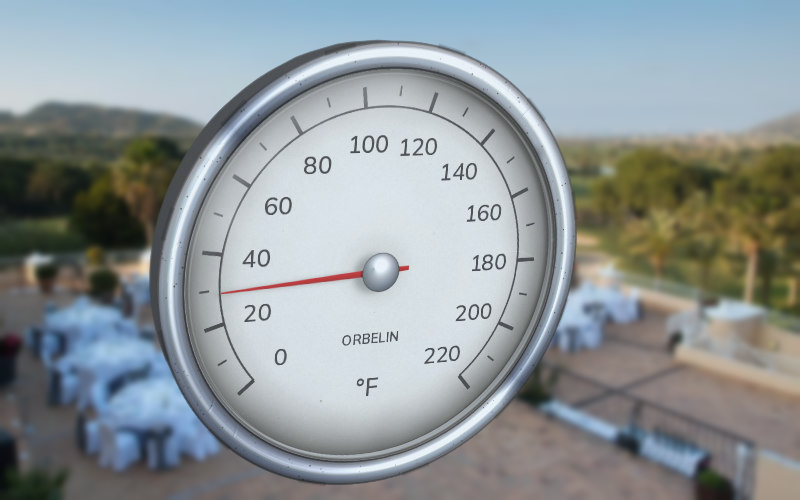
30 °F
